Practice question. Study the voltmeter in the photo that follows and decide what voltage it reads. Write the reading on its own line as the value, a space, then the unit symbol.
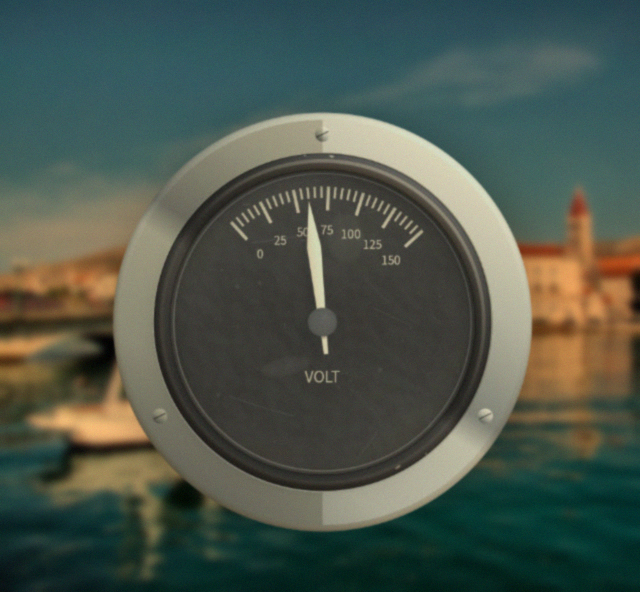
60 V
